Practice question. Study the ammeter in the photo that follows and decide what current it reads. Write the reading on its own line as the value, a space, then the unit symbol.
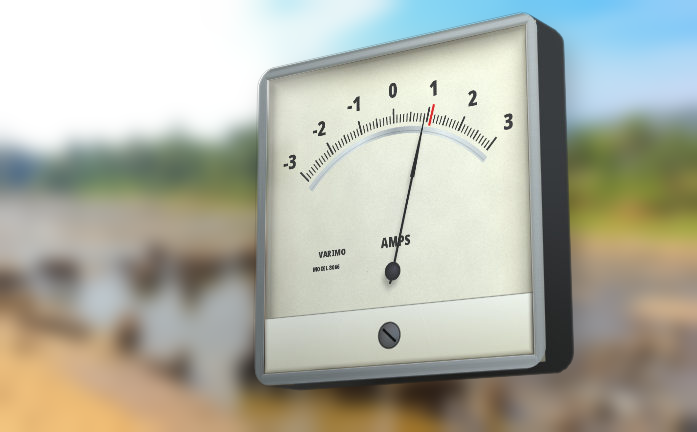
1 A
